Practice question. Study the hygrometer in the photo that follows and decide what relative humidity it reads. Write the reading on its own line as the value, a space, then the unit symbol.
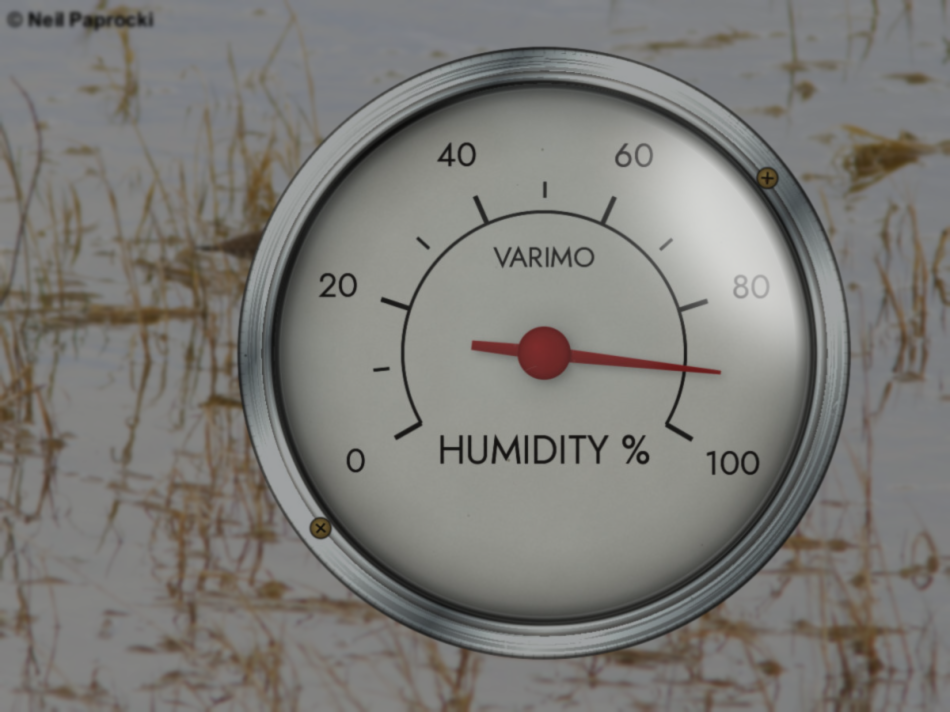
90 %
